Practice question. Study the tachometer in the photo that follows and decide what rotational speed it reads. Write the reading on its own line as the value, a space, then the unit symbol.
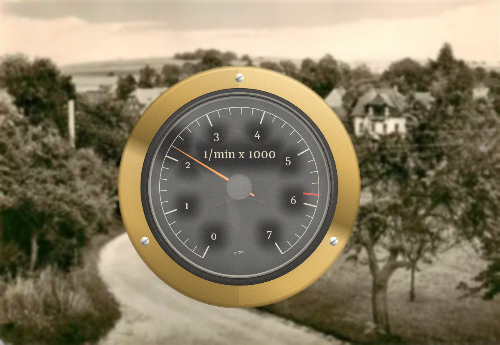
2200 rpm
